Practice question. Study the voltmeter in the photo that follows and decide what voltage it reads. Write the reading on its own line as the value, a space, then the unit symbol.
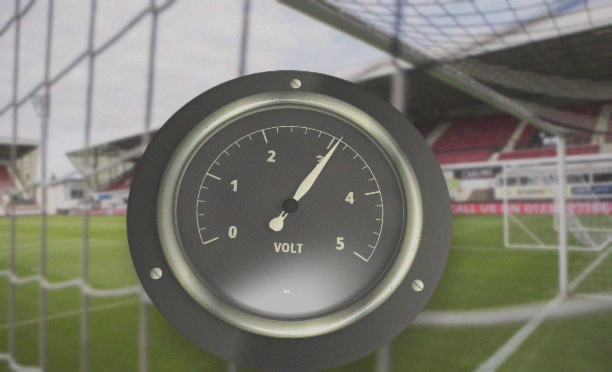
3.1 V
